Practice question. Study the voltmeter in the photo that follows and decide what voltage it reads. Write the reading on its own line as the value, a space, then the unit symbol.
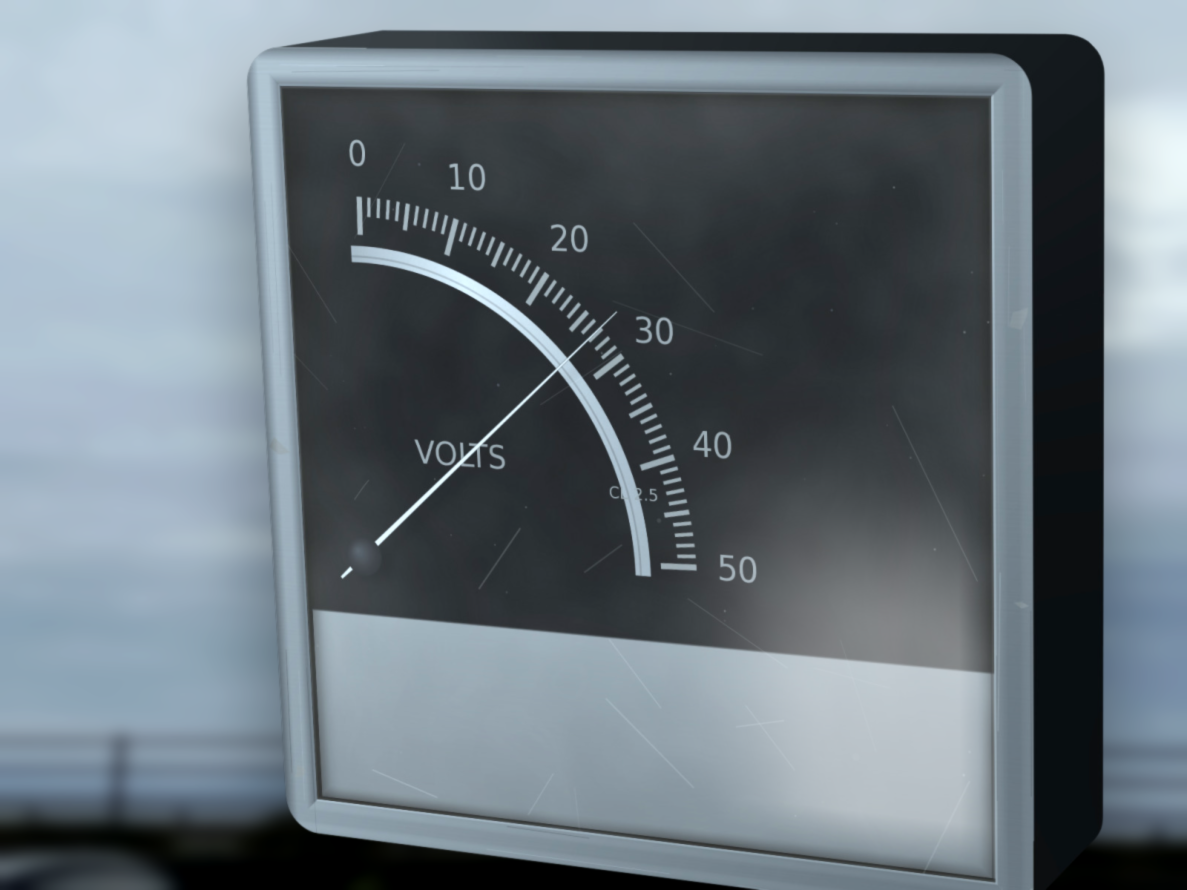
27 V
